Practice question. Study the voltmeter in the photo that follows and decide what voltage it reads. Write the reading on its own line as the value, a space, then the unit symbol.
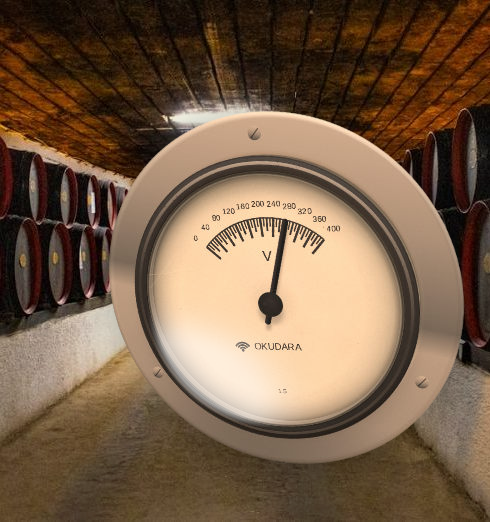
280 V
